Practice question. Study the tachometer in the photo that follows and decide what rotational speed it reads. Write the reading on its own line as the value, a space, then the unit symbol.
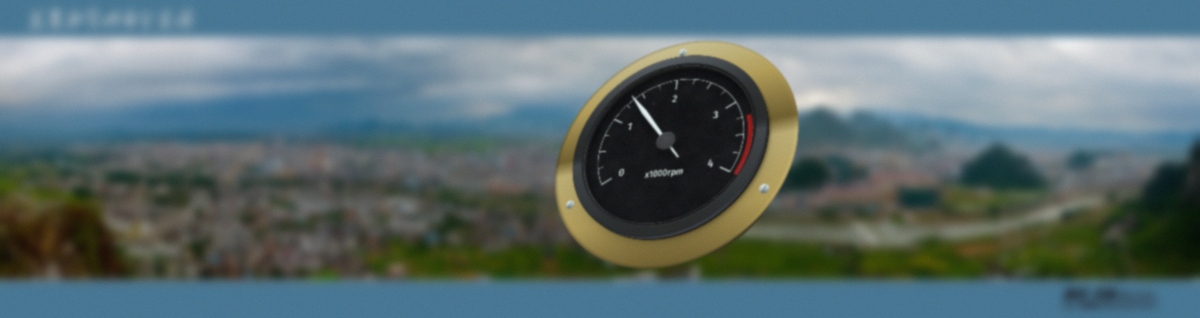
1375 rpm
